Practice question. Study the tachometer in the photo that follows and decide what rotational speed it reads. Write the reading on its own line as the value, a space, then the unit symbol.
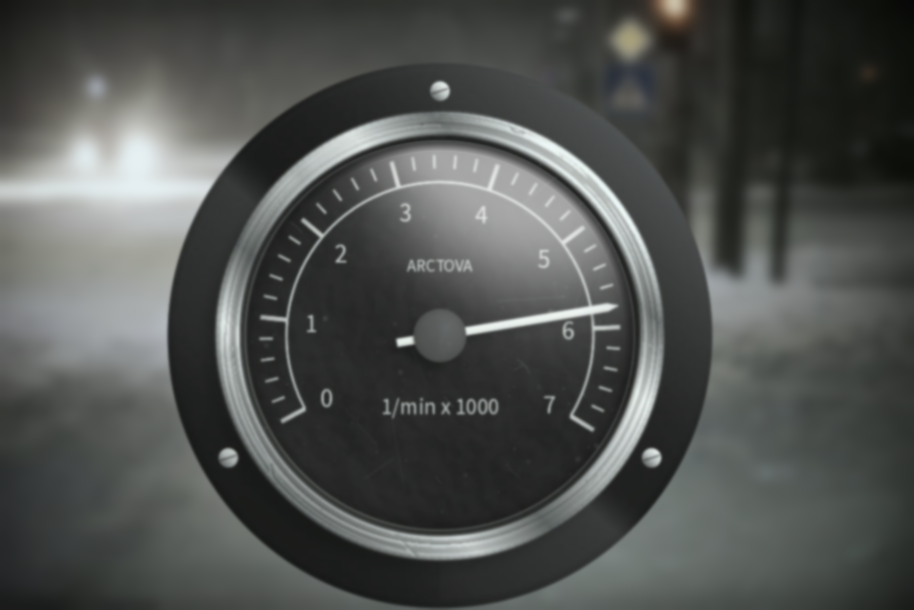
5800 rpm
